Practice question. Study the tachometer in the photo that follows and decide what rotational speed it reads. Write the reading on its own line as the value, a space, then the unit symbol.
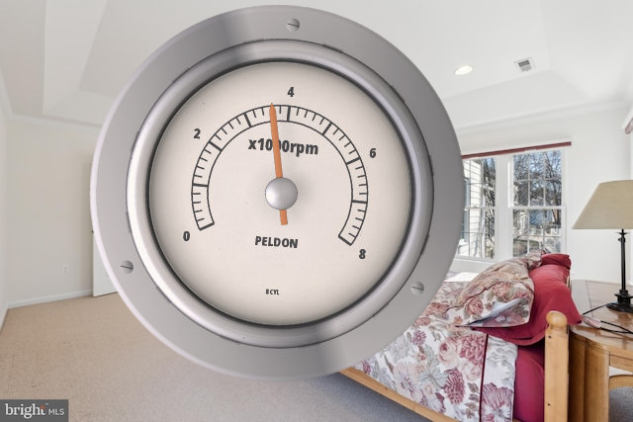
3600 rpm
